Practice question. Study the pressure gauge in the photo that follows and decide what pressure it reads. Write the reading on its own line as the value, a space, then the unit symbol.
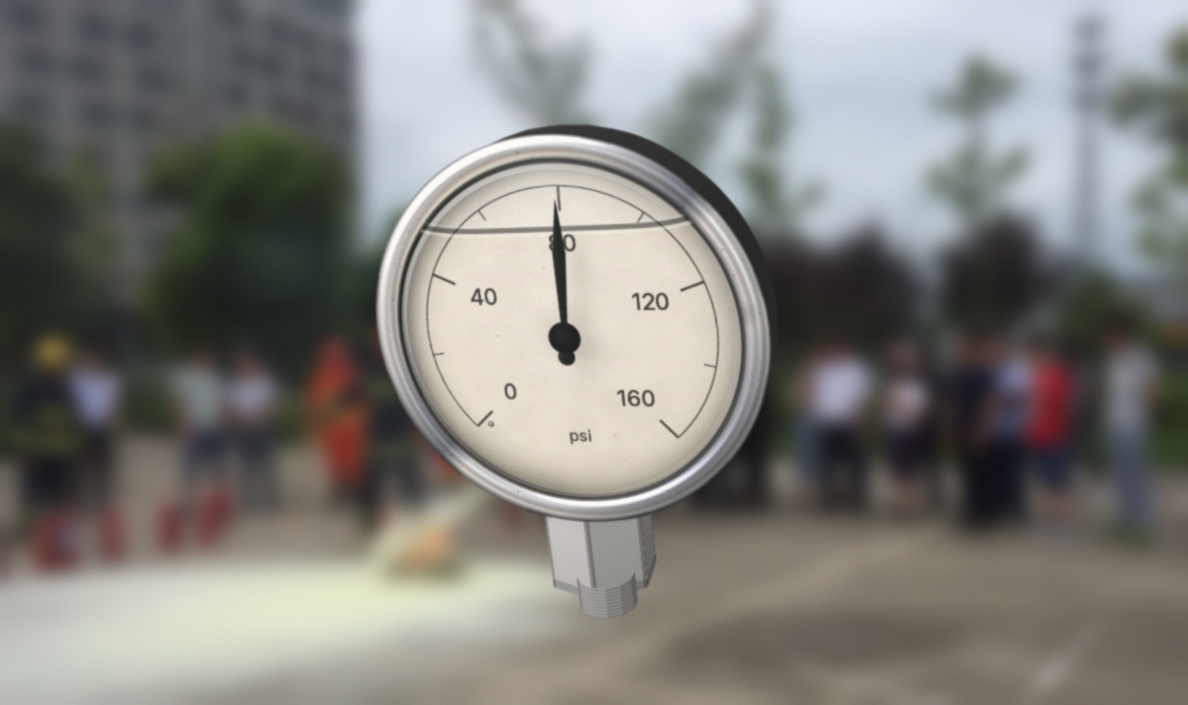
80 psi
